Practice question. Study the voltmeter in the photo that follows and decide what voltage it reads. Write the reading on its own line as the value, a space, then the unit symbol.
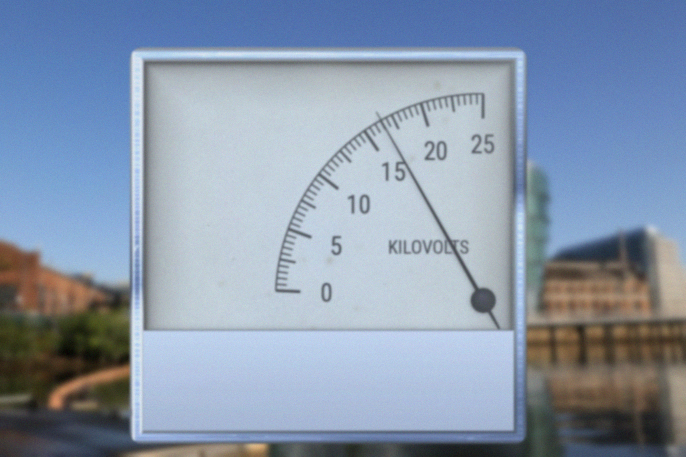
16.5 kV
